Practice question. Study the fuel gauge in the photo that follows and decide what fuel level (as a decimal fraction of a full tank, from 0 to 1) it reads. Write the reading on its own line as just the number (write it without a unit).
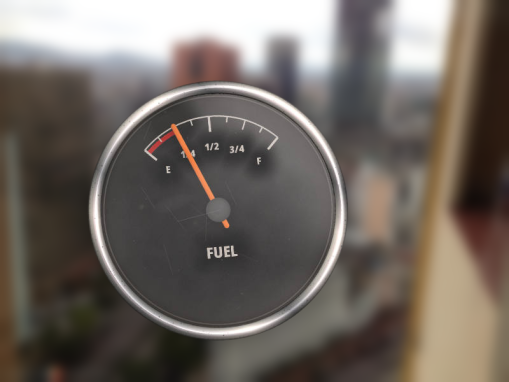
0.25
